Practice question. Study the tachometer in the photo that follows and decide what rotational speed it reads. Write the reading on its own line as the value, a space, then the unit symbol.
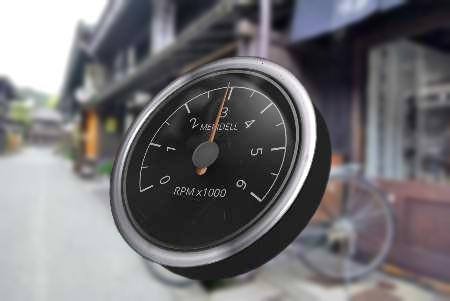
3000 rpm
